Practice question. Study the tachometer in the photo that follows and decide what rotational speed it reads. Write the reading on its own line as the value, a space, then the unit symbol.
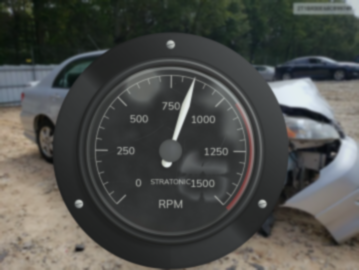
850 rpm
